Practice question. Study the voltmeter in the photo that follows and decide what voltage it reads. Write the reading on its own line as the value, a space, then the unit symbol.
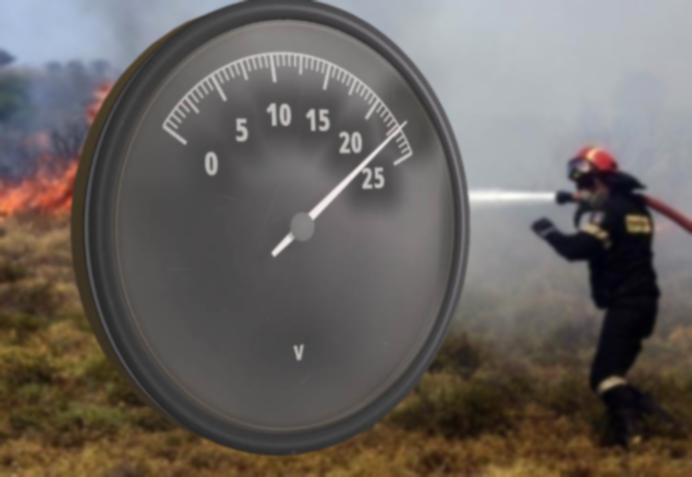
22.5 V
